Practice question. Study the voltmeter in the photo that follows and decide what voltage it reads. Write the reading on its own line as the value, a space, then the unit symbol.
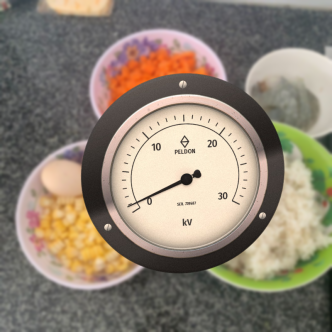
1 kV
